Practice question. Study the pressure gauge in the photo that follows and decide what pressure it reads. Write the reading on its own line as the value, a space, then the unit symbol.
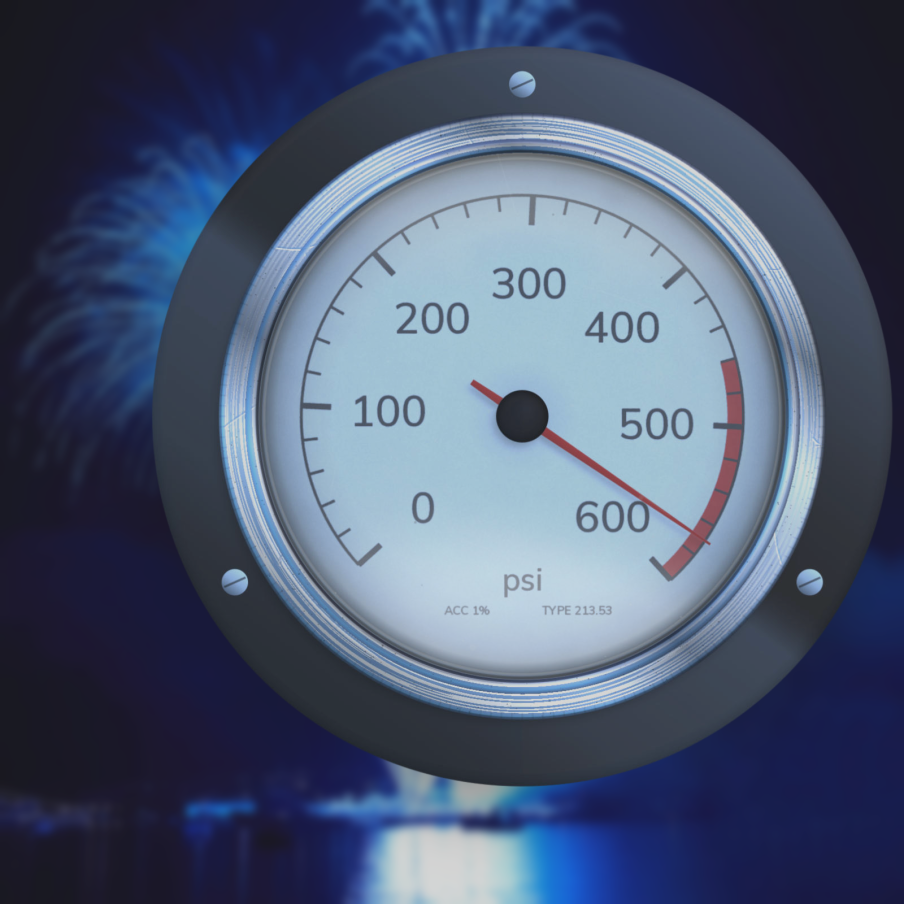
570 psi
